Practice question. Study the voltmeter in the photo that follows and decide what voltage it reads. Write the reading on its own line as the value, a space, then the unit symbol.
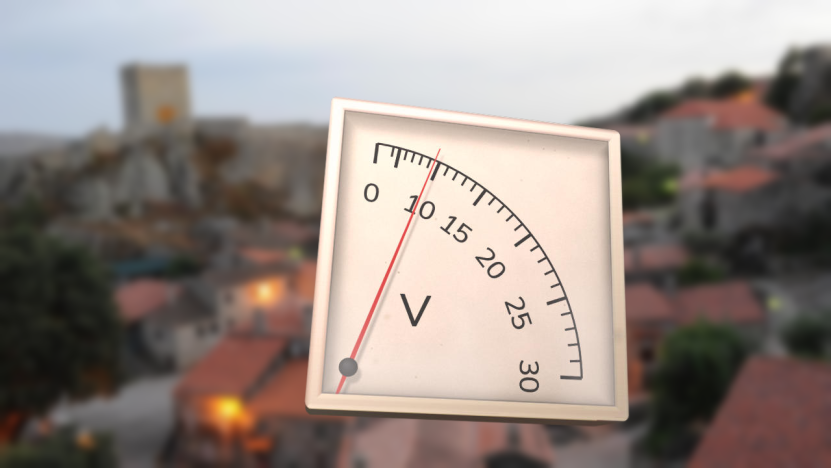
9.5 V
